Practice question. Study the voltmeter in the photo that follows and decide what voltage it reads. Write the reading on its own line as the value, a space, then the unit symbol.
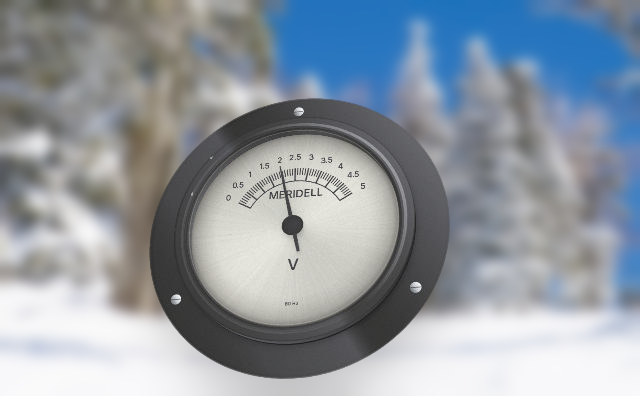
2 V
